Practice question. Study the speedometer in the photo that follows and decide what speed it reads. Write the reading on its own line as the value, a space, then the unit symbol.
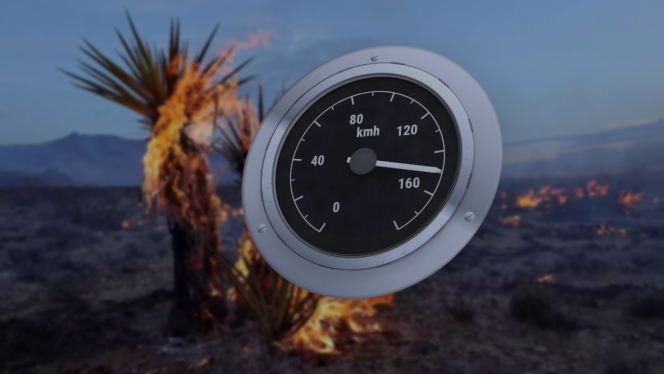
150 km/h
